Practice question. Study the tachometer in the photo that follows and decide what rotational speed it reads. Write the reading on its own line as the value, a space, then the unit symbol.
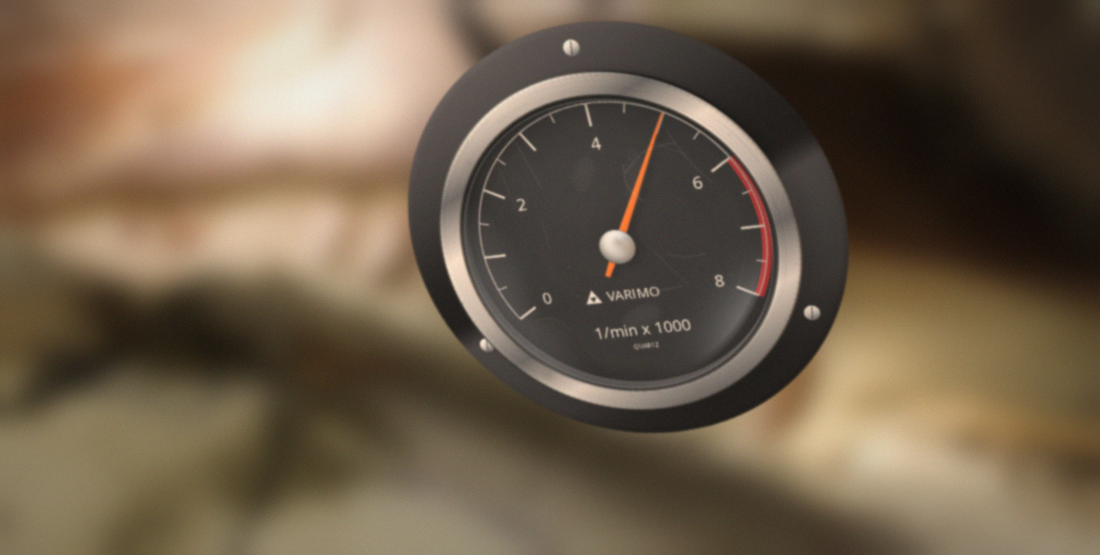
5000 rpm
